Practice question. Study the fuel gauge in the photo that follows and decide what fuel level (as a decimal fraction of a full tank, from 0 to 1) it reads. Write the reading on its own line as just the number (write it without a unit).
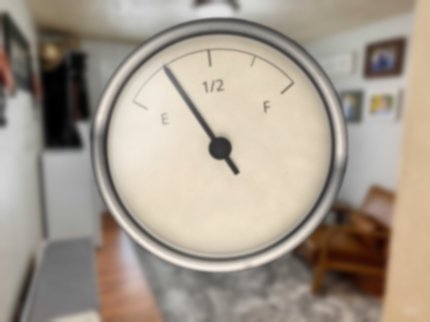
0.25
